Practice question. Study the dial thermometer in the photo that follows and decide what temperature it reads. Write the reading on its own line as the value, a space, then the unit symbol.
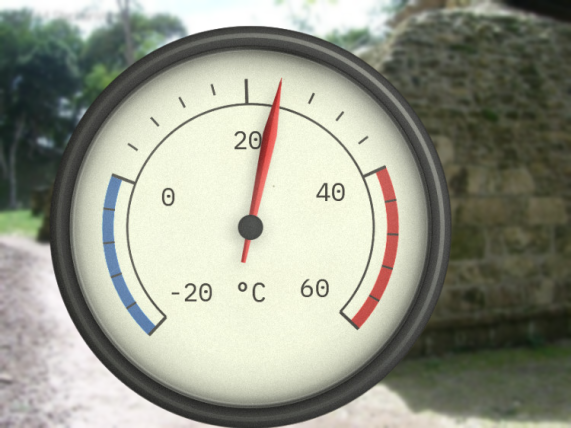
24 °C
